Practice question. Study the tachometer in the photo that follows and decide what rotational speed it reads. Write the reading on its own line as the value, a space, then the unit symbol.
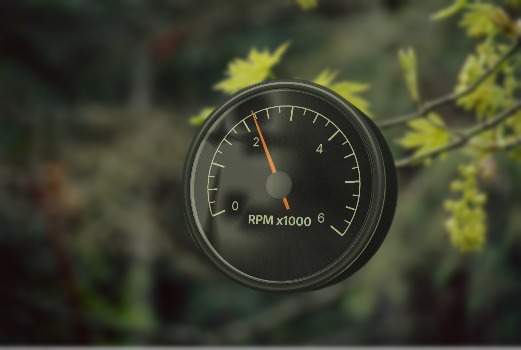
2250 rpm
